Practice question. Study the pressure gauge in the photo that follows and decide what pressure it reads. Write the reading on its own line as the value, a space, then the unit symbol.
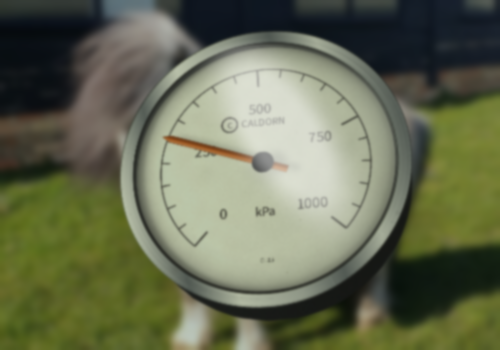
250 kPa
